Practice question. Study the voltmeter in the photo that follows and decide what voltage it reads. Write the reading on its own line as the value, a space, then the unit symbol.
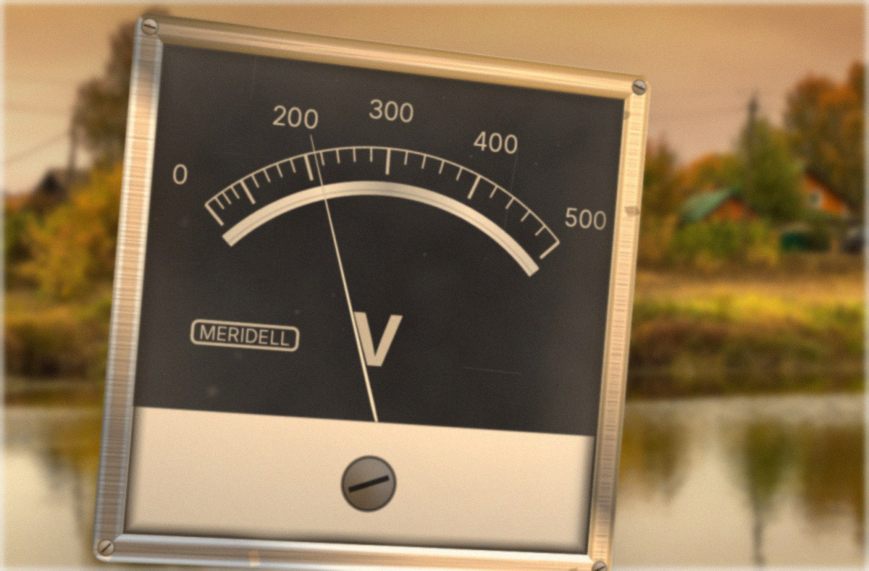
210 V
